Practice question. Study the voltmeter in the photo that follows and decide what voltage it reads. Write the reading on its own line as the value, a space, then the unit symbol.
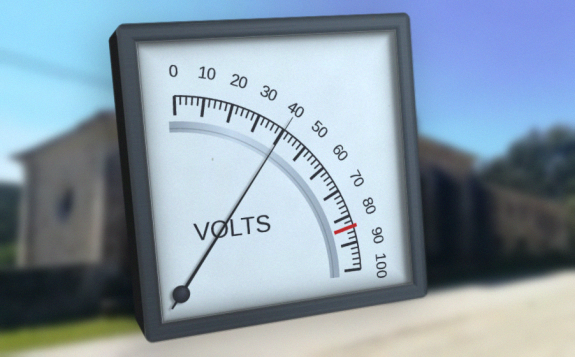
40 V
